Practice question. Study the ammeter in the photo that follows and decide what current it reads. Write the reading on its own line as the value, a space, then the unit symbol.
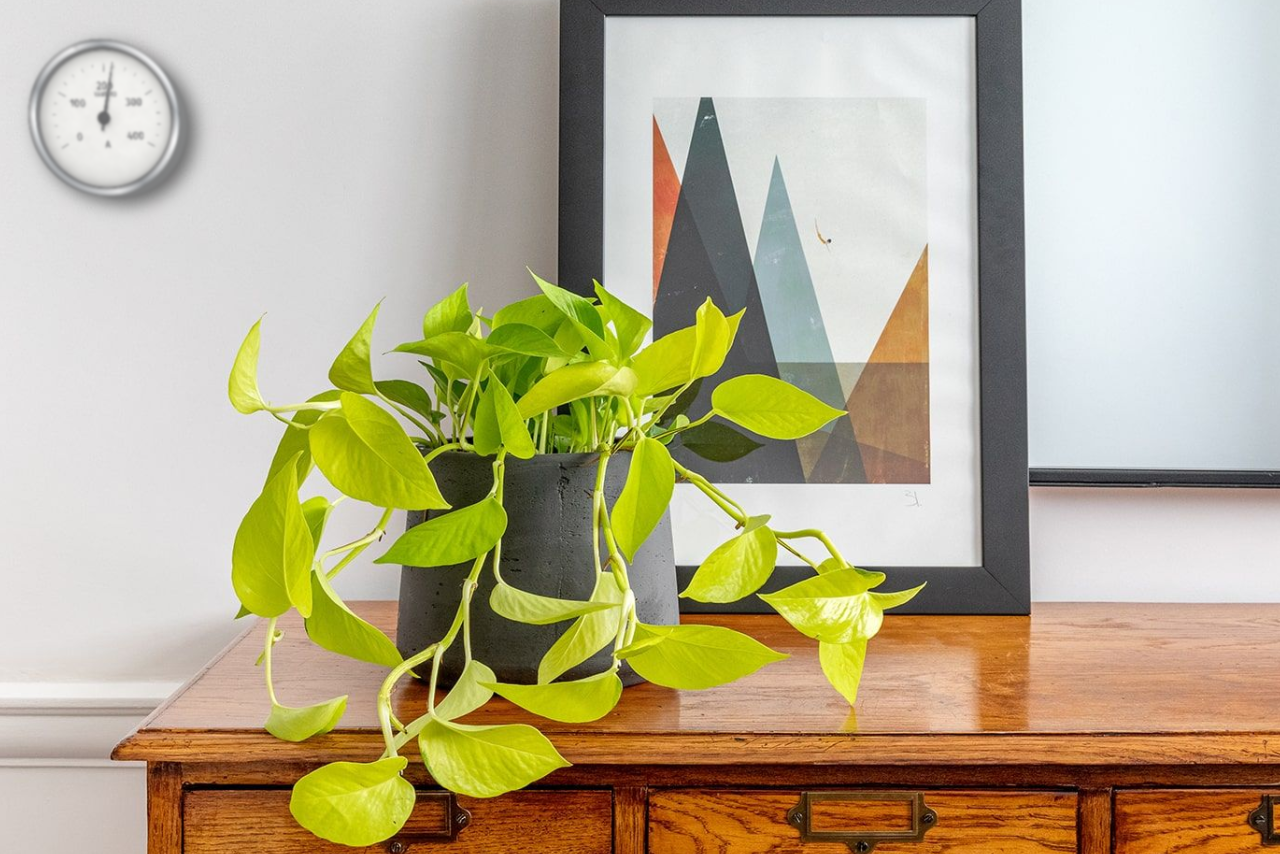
220 A
